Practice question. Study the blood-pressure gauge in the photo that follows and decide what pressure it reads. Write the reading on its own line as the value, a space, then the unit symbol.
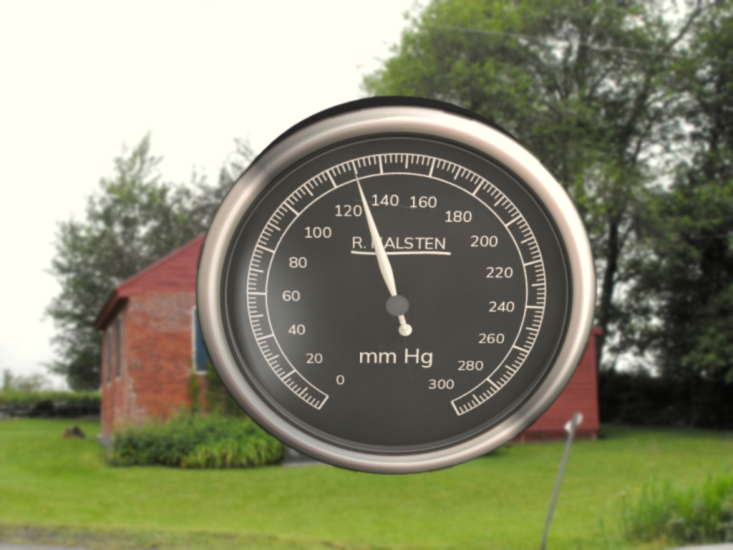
130 mmHg
